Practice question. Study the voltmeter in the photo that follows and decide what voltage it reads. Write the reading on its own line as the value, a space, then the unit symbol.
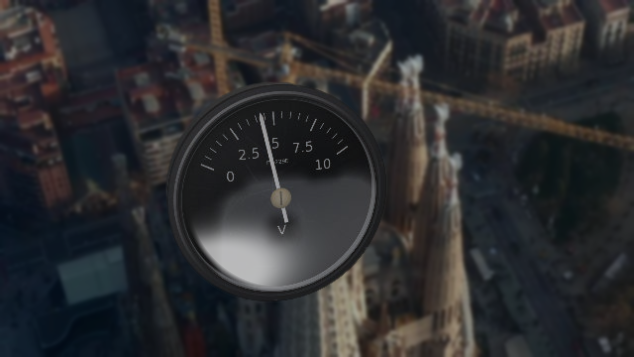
4.25 V
